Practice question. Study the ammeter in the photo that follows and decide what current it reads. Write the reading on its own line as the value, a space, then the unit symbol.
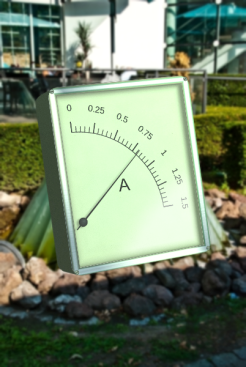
0.8 A
